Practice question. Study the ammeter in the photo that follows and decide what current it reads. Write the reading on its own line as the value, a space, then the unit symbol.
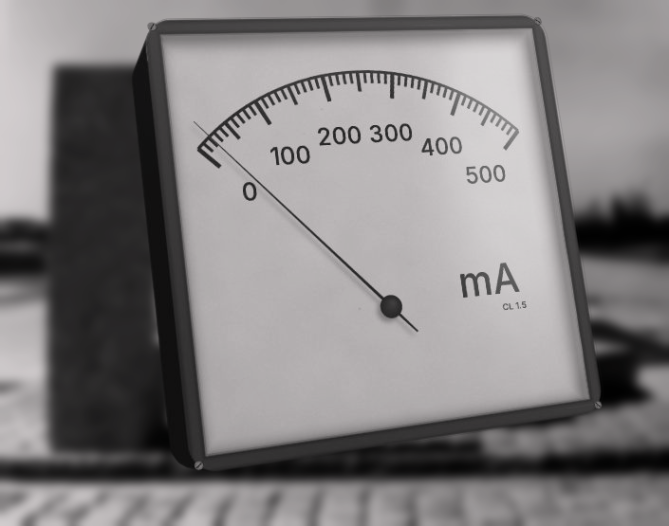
20 mA
